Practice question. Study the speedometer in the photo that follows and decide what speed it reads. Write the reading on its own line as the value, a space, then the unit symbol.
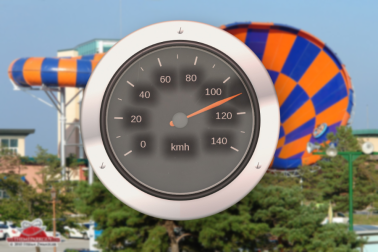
110 km/h
